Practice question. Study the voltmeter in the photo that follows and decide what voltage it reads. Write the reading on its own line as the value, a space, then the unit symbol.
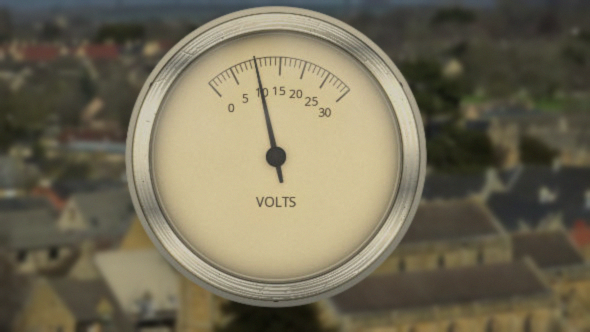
10 V
